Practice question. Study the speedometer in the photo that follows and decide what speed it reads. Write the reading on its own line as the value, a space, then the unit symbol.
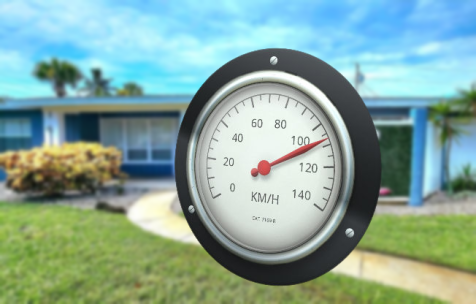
107.5 km/h
